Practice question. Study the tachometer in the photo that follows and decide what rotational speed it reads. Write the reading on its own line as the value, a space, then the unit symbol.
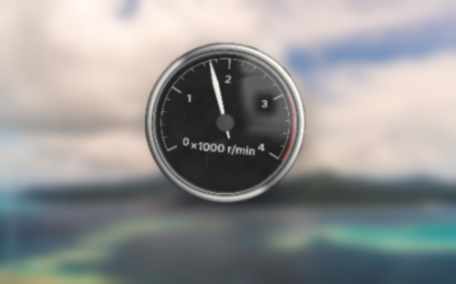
1700 rpm
